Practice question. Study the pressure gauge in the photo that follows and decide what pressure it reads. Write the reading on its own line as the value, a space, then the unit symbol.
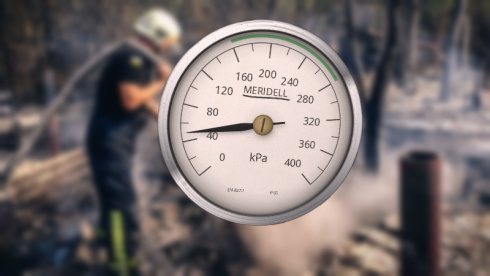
50 kPa
